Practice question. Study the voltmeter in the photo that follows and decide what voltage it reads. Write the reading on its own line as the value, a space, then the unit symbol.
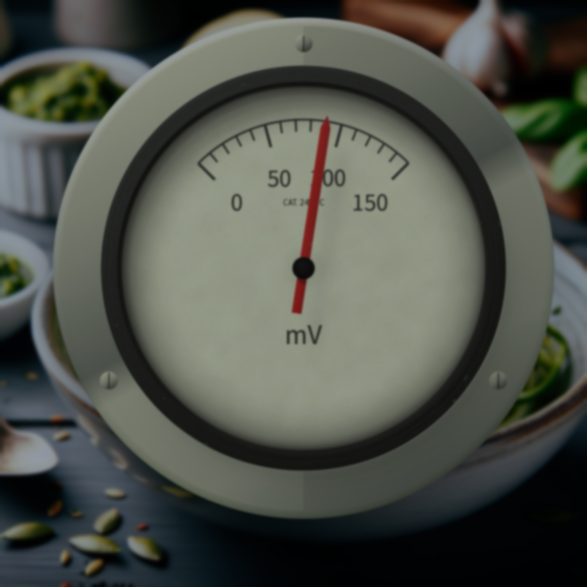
90 mV
